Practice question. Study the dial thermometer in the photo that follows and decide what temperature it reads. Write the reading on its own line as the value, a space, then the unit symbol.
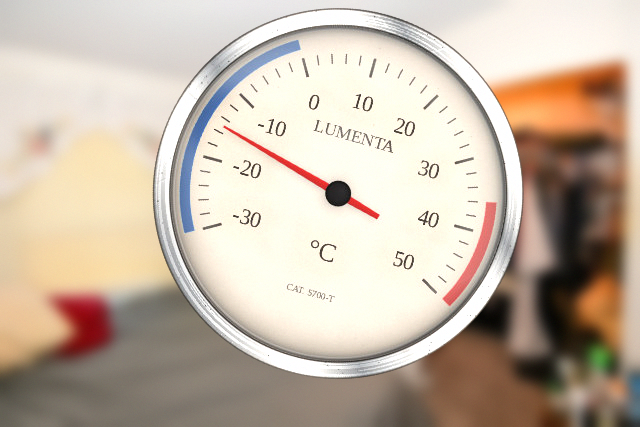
-15 °C
